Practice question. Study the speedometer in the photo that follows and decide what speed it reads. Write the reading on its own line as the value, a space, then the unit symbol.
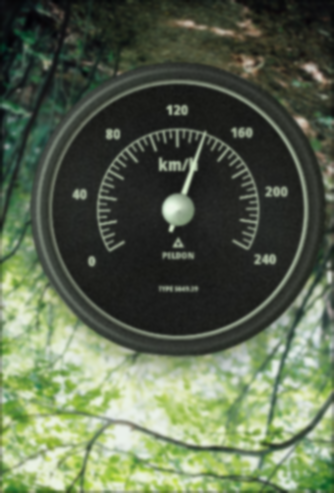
140 km/h
